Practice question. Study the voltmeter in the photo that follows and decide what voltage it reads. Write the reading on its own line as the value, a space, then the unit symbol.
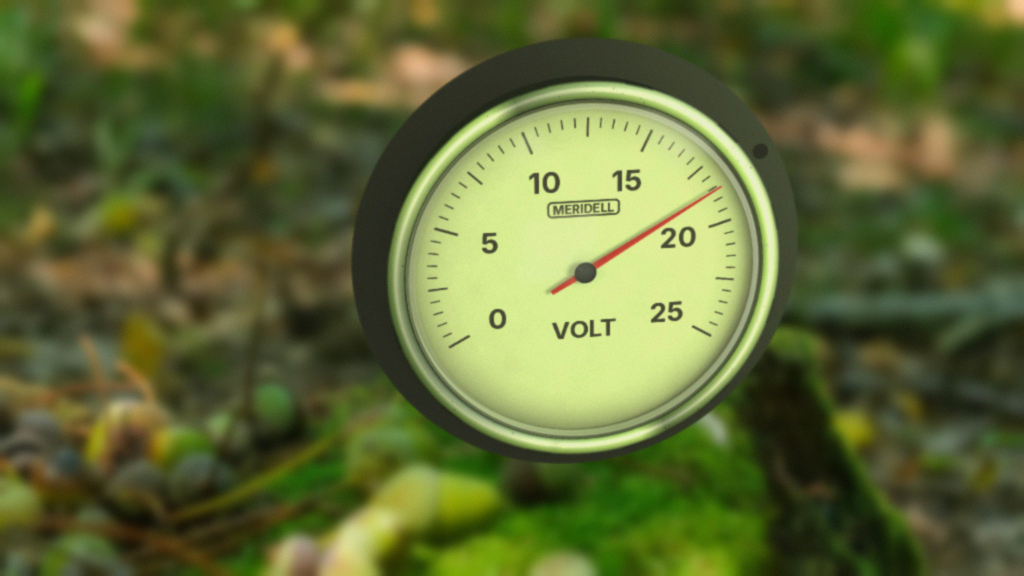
18.5 V
